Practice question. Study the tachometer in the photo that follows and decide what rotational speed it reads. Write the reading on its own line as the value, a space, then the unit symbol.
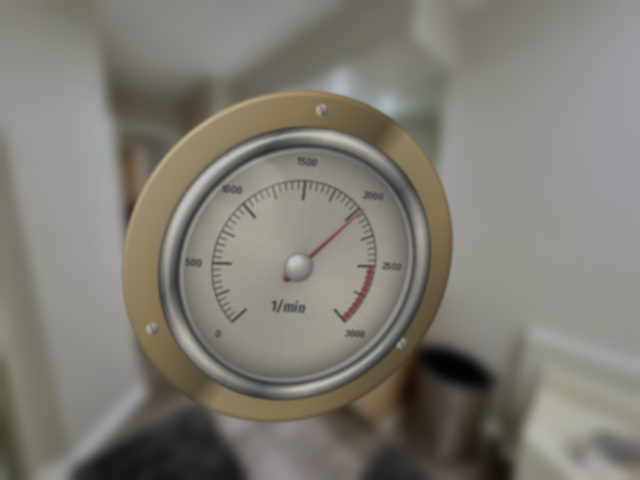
2000 rpm
